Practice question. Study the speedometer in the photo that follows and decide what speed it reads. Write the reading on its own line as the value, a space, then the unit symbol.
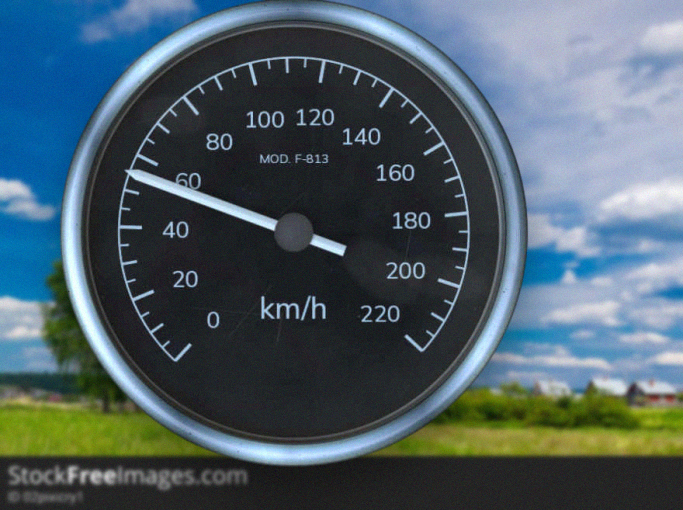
55 km/h
